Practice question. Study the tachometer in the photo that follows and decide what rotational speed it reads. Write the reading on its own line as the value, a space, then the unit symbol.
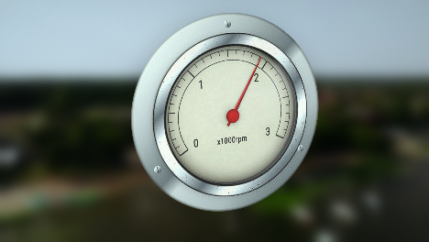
1900 rpm
